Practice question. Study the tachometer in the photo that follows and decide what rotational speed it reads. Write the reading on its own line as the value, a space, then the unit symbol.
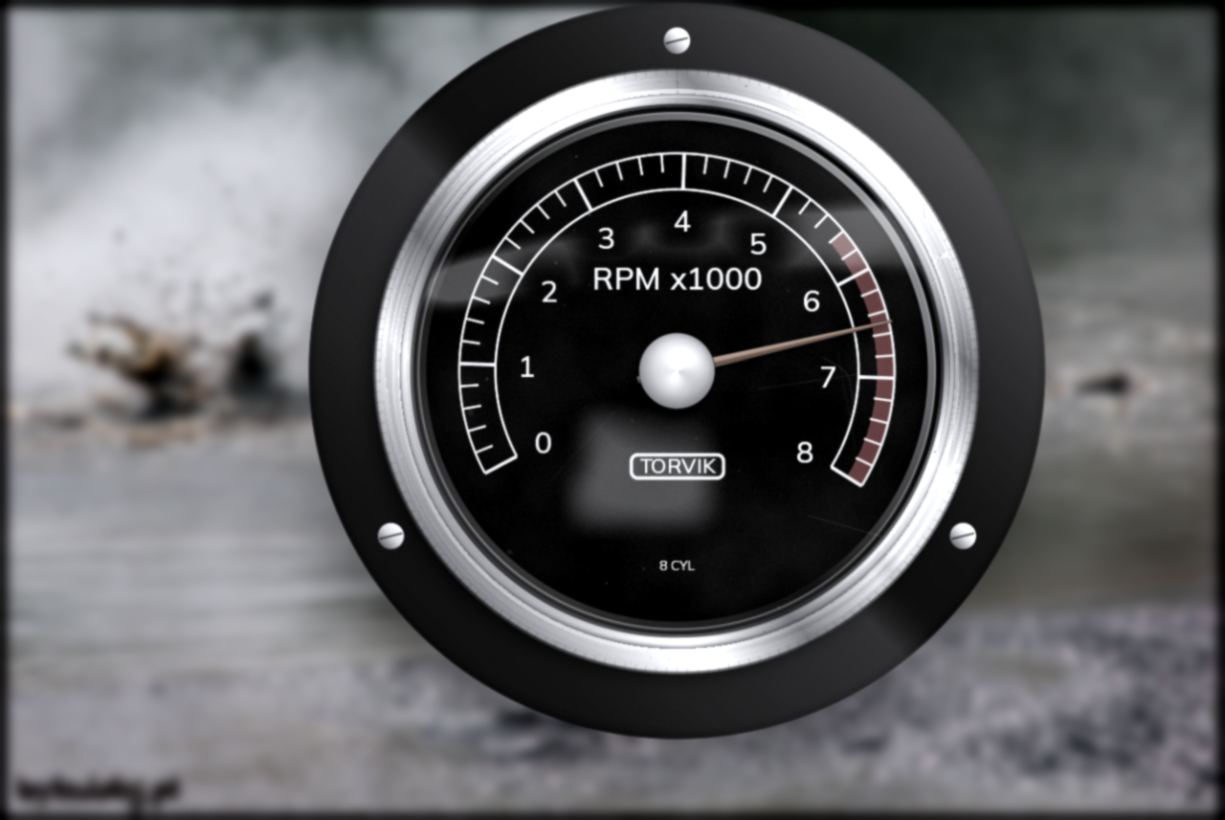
6500 rpm
